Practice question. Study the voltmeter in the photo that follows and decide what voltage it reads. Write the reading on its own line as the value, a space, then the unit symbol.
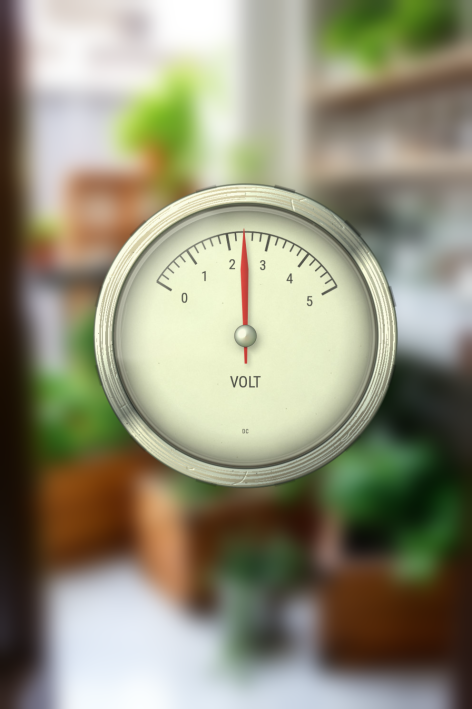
2.4 V
